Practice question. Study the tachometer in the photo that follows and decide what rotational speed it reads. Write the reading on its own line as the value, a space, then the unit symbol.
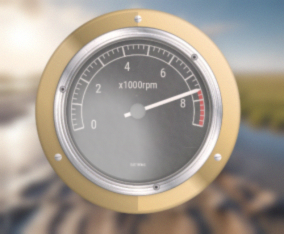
7600 rpm
